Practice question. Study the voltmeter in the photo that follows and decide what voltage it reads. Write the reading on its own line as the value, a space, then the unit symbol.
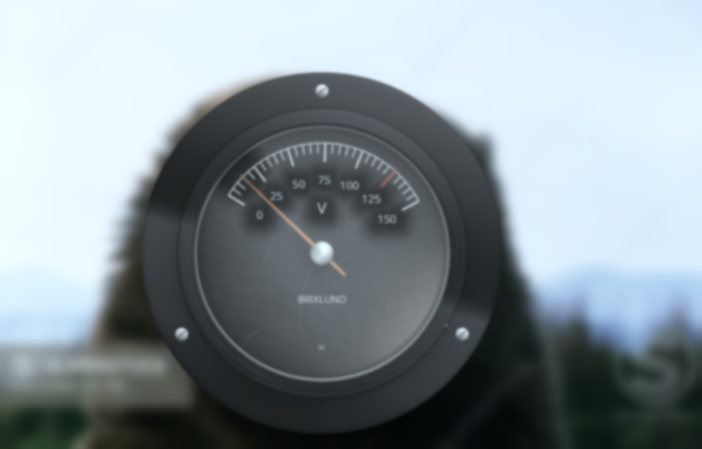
15 V
